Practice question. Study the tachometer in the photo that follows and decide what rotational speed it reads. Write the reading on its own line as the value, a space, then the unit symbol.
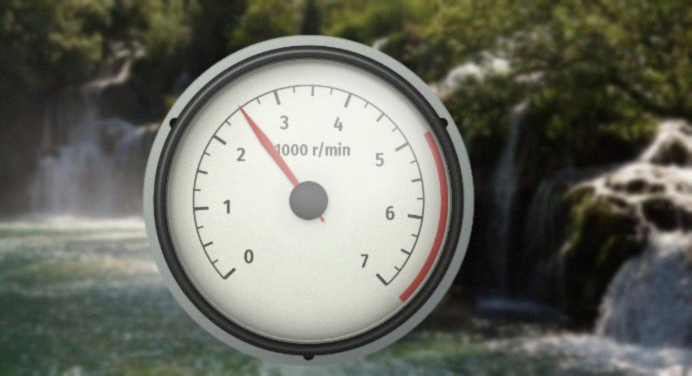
2500 rpm
